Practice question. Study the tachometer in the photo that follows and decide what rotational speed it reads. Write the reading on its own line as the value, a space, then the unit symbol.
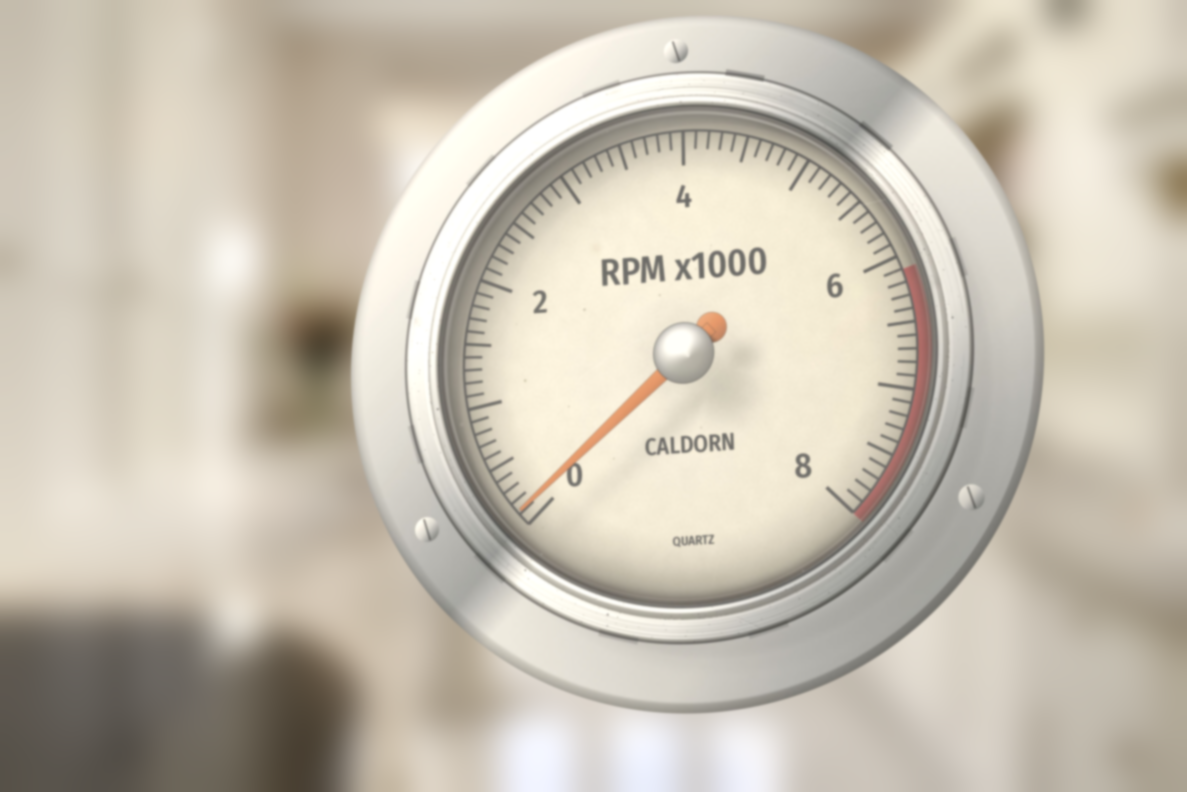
100 rpm
